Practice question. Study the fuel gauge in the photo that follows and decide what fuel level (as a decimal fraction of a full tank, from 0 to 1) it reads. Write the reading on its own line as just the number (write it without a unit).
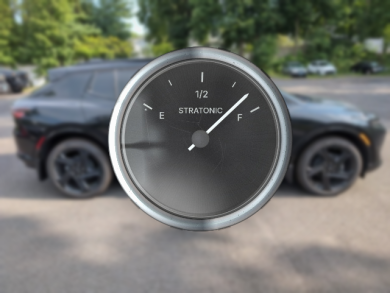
0.875
